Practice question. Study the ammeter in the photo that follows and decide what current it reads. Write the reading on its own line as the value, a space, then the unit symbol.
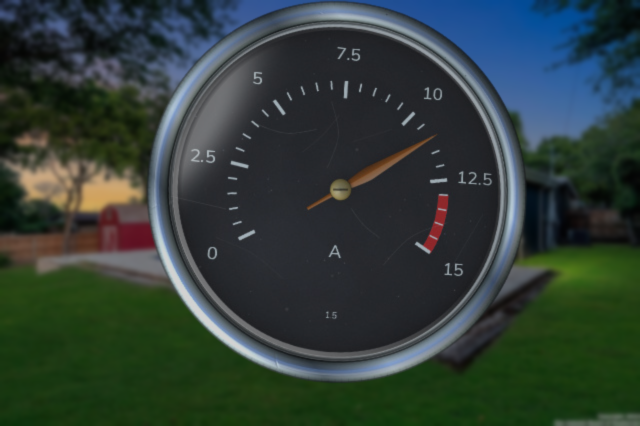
11 A
